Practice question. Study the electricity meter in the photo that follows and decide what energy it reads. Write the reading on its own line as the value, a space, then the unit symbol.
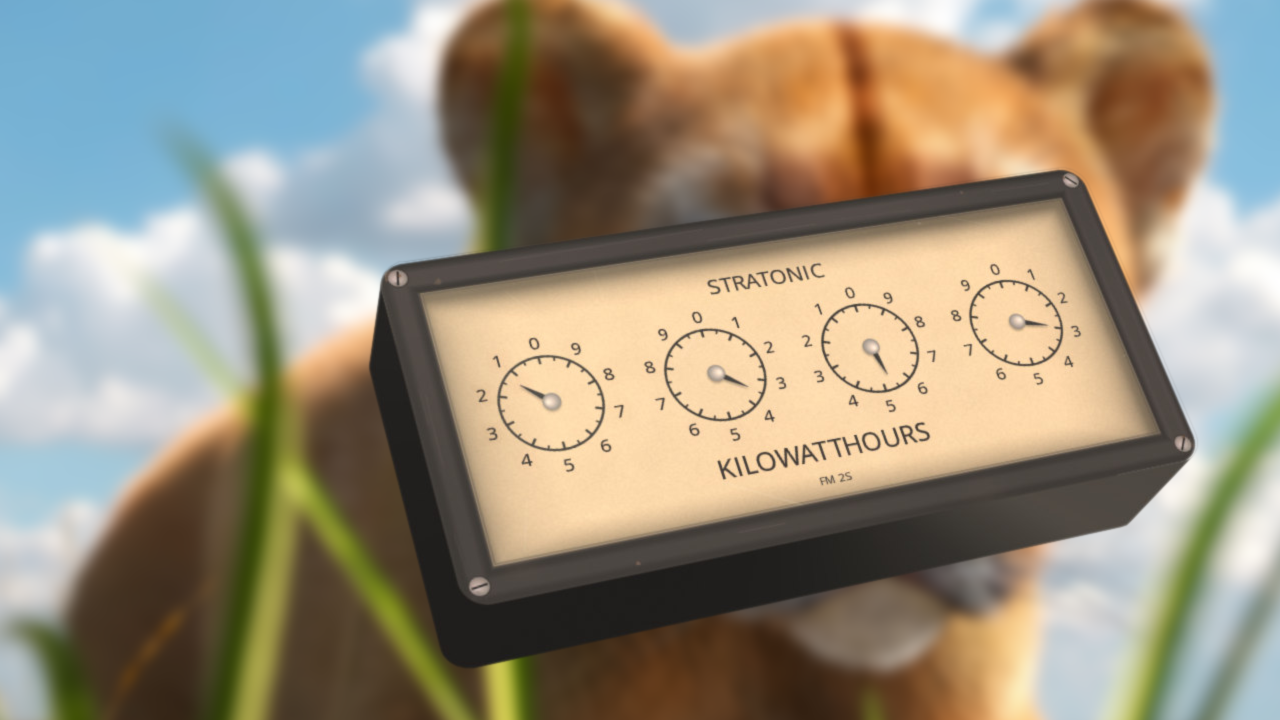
1353 kWh
